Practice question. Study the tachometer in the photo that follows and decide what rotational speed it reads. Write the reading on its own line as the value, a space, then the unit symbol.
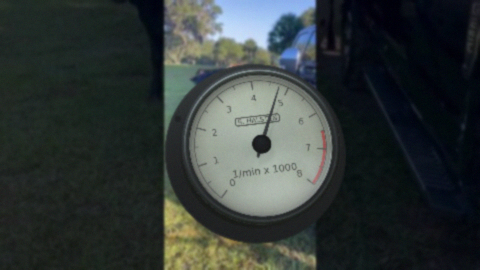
4750 rpm
